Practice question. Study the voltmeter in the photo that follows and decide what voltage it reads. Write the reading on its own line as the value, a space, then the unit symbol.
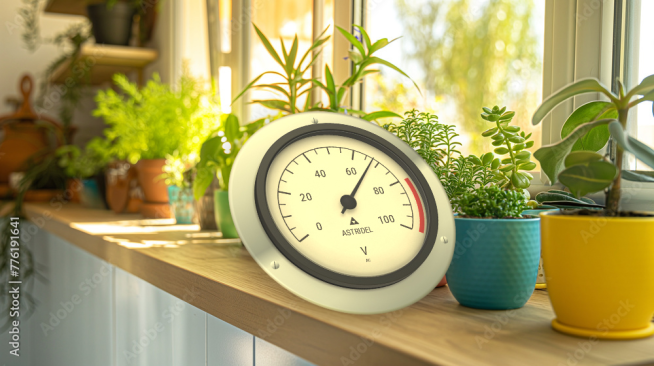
67.5 V
